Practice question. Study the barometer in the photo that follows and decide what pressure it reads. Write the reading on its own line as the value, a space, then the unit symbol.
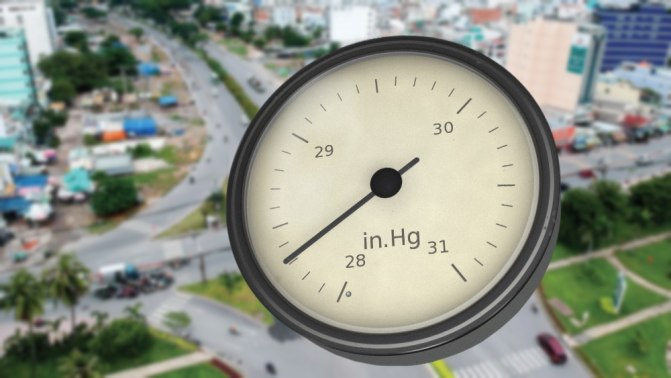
28.3 inHg
